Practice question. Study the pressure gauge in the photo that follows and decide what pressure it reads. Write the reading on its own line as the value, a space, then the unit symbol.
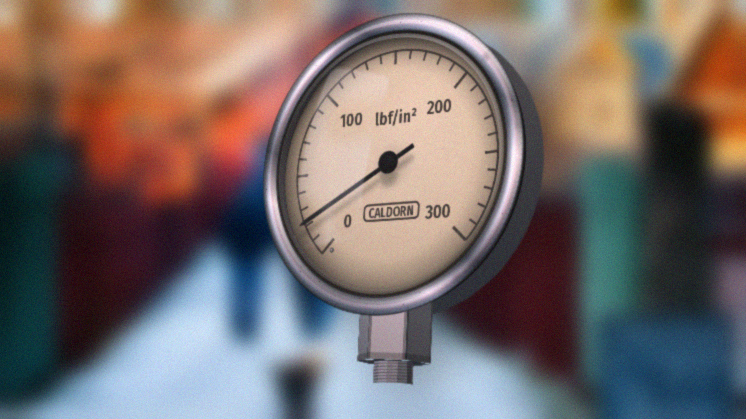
20 psi
